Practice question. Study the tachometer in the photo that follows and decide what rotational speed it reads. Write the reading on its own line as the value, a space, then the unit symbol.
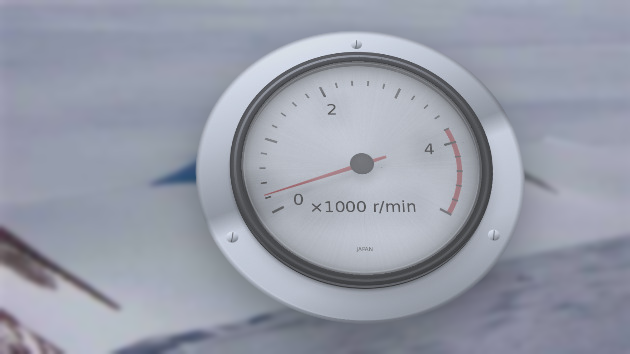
200 rpm
